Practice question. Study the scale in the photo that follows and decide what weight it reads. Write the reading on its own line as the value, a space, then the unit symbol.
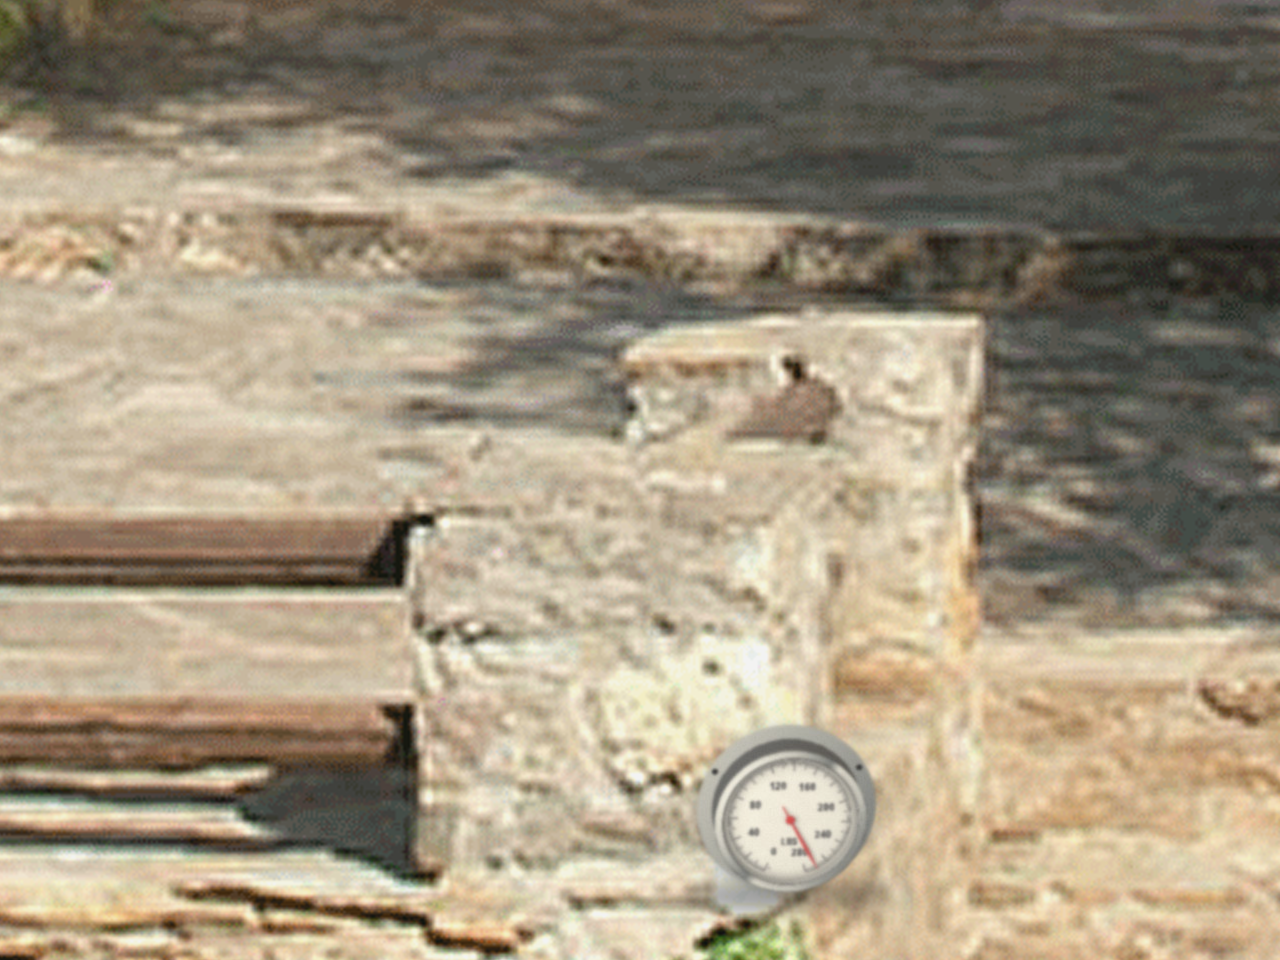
270 lb
